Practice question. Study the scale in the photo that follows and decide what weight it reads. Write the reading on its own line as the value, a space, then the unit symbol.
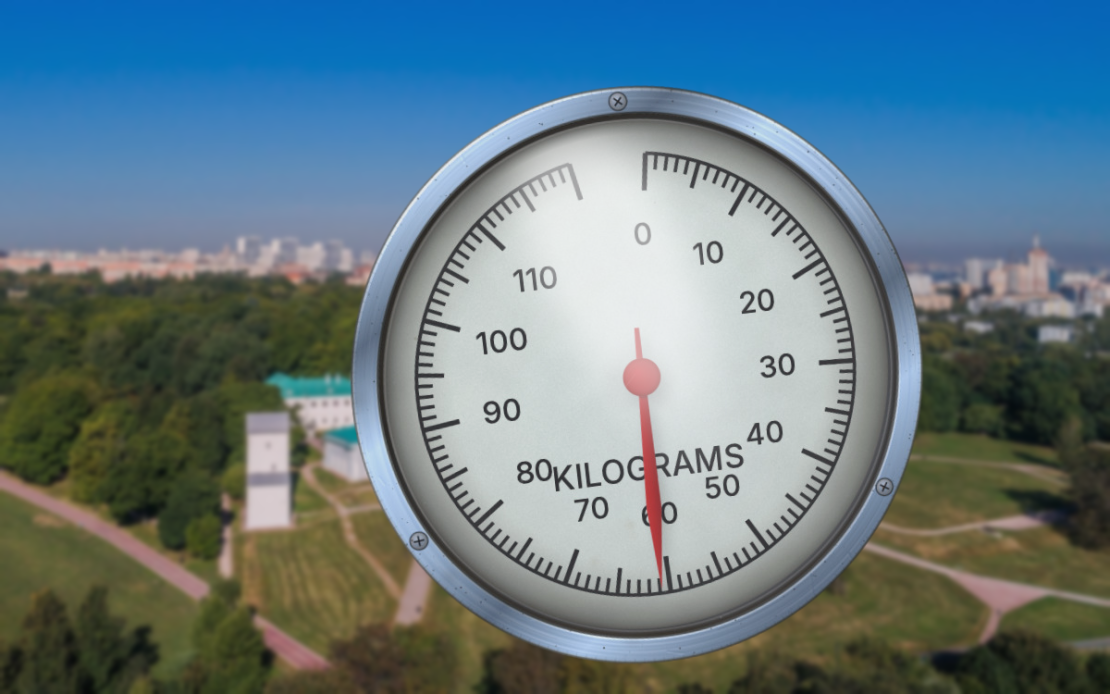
61 kg
